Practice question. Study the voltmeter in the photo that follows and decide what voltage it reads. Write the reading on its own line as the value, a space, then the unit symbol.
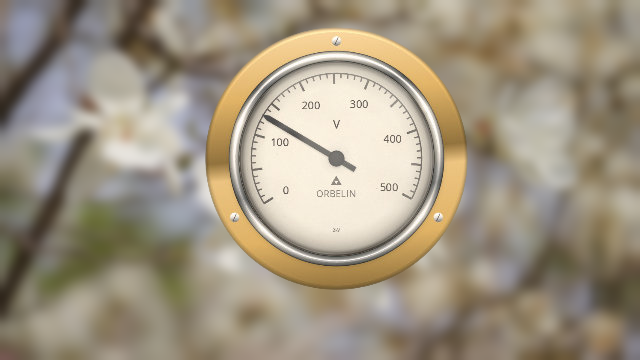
130 V
